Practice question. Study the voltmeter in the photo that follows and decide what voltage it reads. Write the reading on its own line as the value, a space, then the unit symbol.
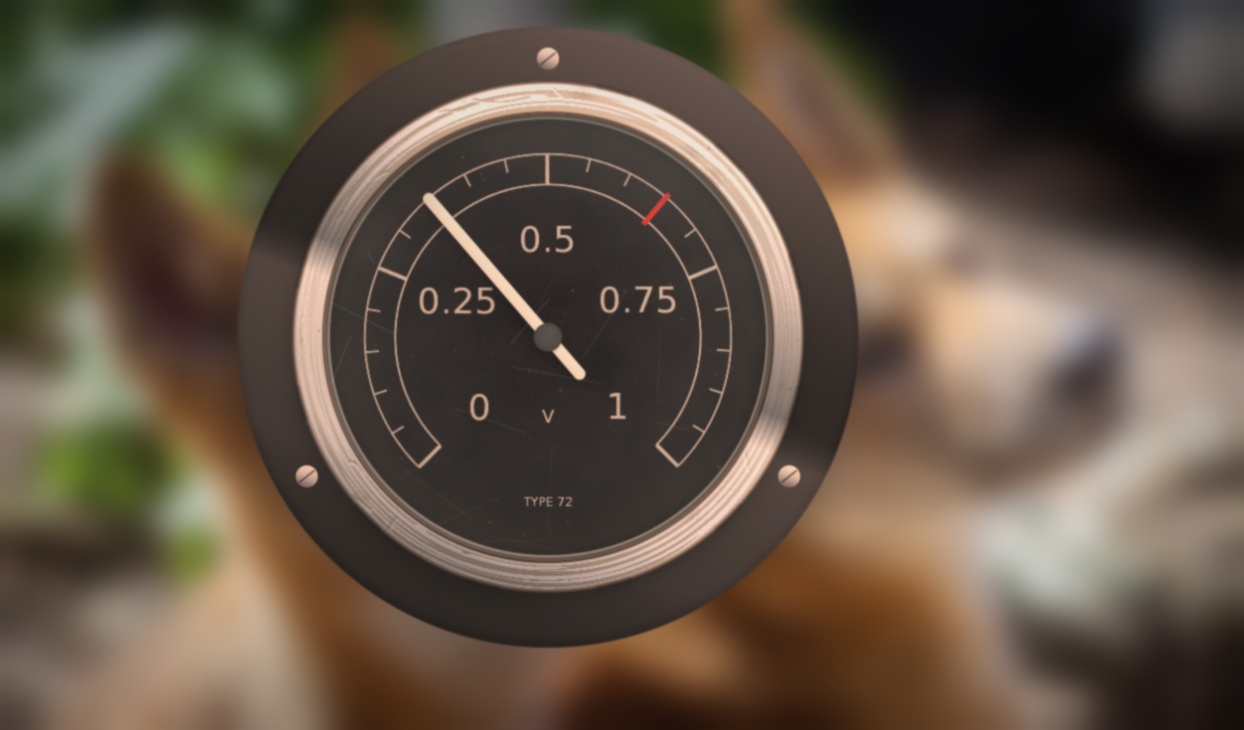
0.35 V
